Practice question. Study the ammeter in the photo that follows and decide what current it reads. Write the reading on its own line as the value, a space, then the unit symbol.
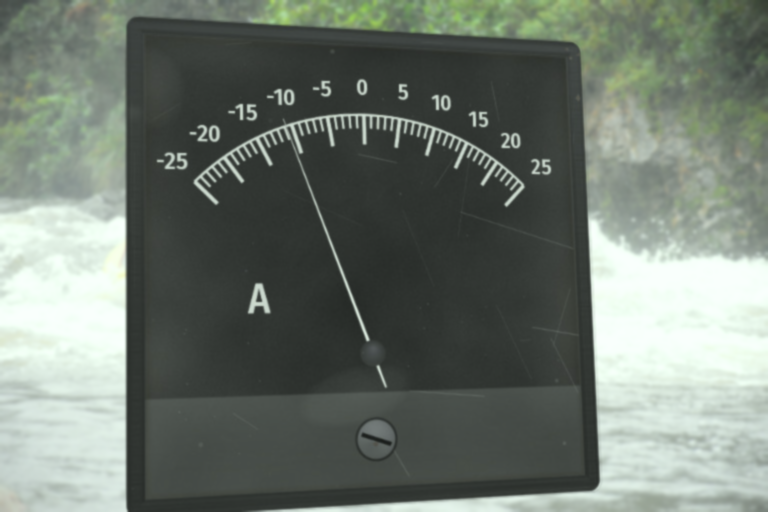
-11 A
